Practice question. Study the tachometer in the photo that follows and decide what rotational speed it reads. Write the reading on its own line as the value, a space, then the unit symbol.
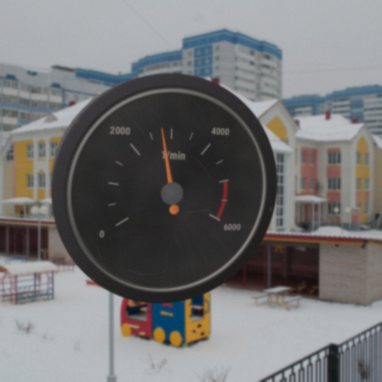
2750 rpm
